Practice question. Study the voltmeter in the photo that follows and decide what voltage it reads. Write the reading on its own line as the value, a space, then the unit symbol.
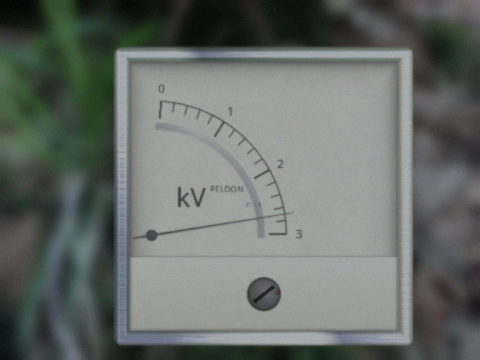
2.7 kV
